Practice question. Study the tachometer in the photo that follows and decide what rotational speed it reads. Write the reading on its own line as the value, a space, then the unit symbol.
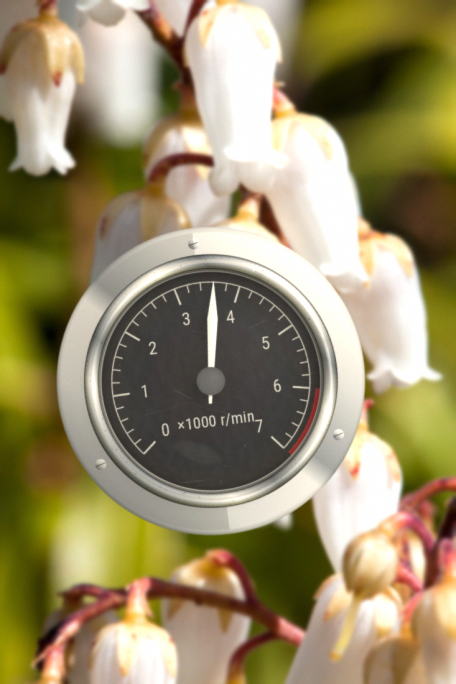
3600 rpm
